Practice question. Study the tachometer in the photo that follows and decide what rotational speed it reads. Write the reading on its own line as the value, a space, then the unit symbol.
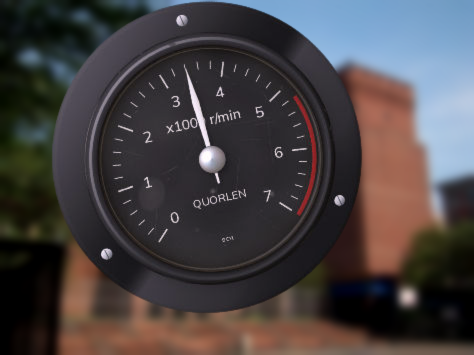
3400 rpm
